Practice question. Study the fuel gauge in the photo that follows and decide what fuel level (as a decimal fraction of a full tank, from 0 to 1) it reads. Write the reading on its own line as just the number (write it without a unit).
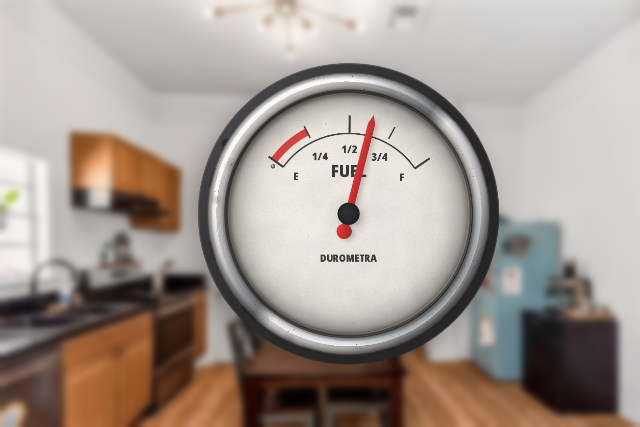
0.625
